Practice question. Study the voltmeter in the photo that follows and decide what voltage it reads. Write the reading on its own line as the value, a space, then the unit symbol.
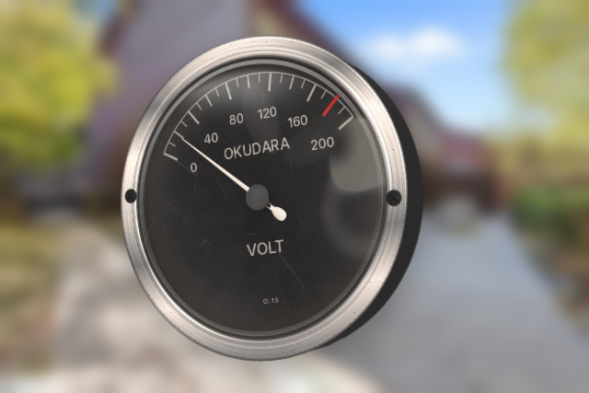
20 V
